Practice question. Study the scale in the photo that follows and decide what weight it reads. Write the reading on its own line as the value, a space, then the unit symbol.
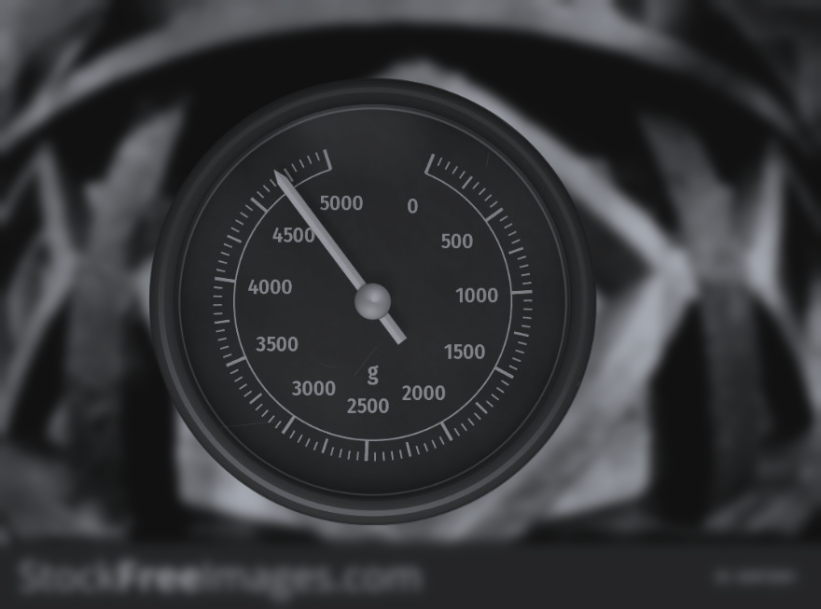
4700 g
